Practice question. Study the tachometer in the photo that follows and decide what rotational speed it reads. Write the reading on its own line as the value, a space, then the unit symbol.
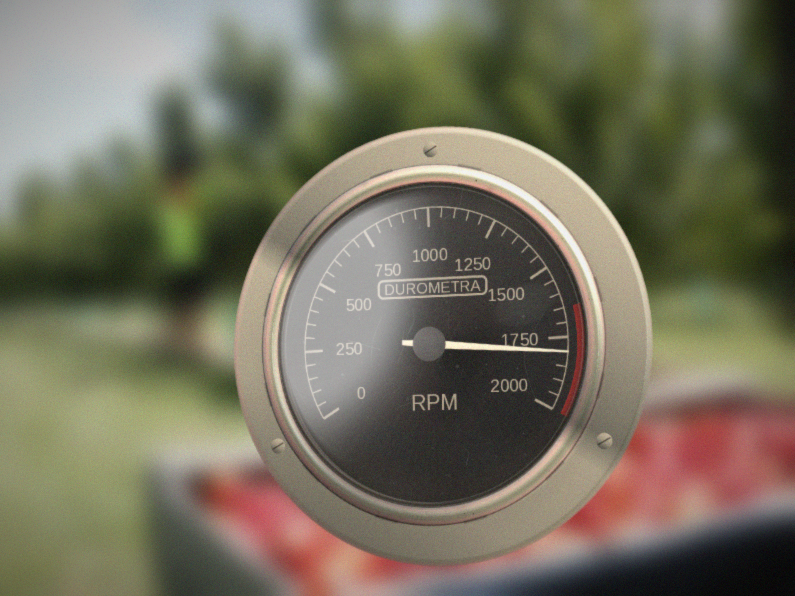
1800 rpm
